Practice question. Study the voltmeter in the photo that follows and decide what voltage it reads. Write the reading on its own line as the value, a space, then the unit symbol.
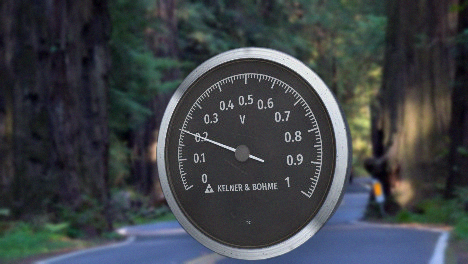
0.2 V
